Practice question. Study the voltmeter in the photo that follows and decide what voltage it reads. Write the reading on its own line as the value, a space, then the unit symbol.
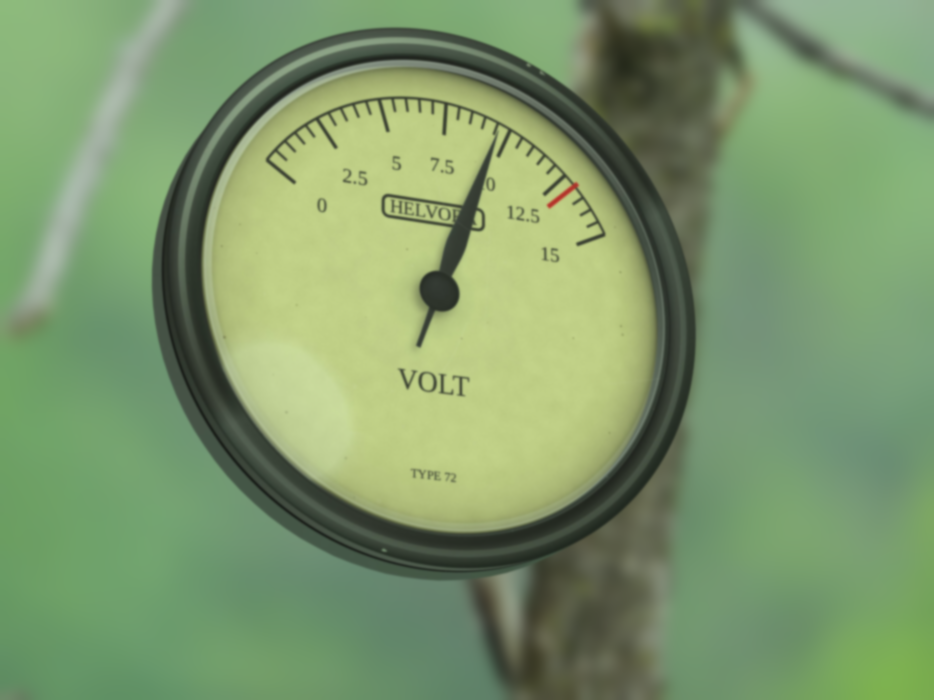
9.5 V
